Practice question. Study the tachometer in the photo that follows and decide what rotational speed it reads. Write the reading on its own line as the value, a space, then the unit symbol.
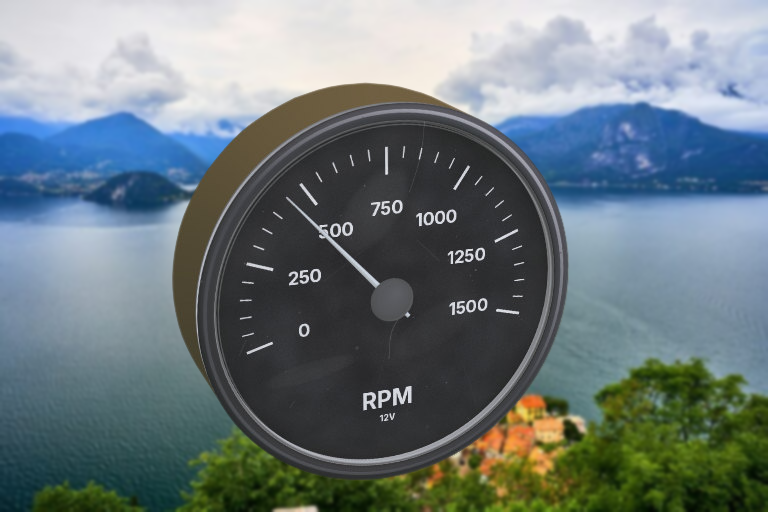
450 rpm
